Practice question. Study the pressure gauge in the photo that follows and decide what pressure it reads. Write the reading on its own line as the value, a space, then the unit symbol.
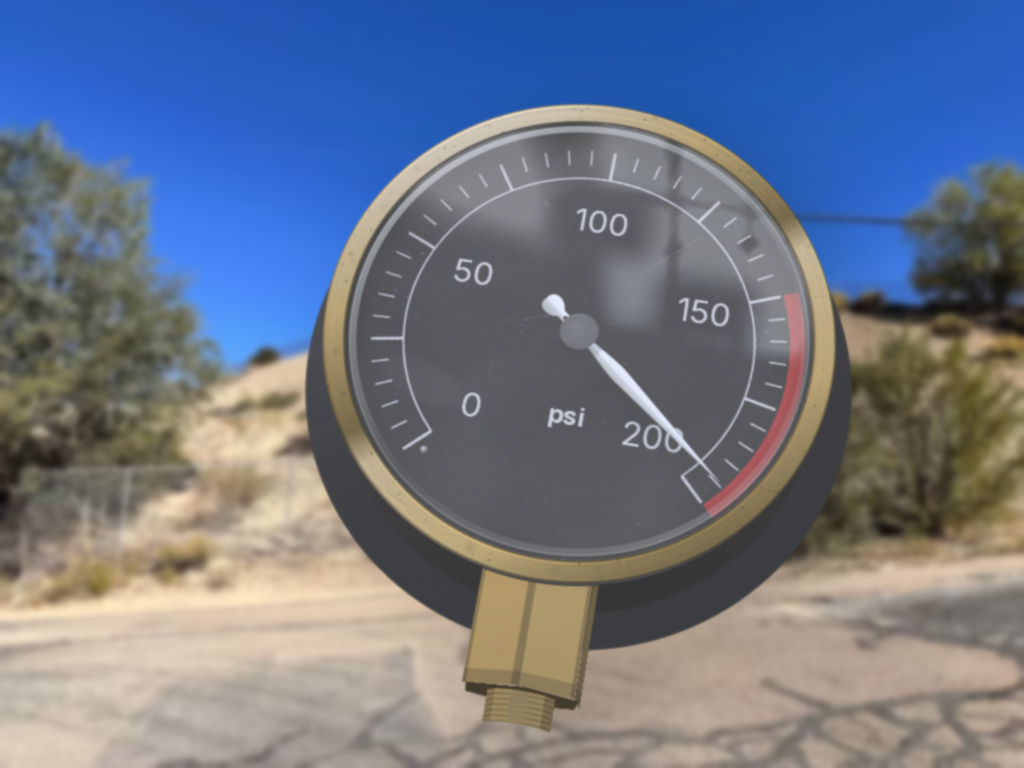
195 psi
